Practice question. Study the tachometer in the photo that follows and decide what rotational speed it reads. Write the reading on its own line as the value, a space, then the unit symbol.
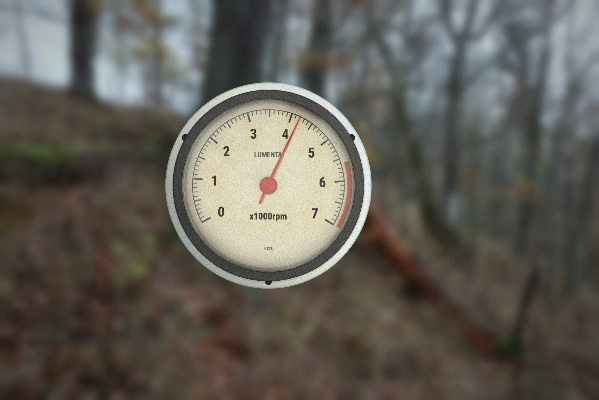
4200 rpm
